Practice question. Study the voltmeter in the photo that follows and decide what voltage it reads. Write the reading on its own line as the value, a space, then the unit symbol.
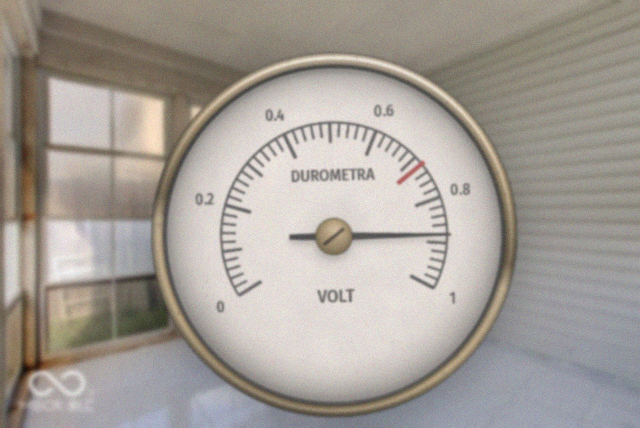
0.88 V
